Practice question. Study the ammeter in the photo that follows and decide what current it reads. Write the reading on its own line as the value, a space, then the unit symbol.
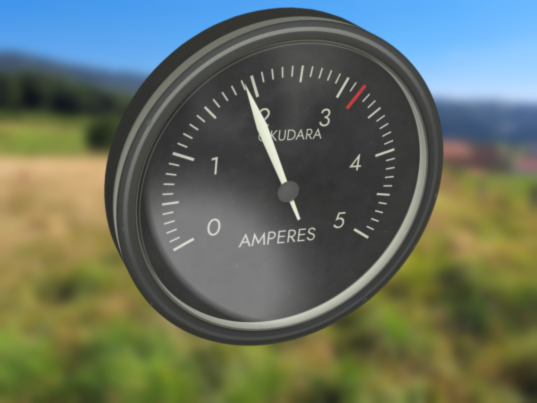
1.9 A
